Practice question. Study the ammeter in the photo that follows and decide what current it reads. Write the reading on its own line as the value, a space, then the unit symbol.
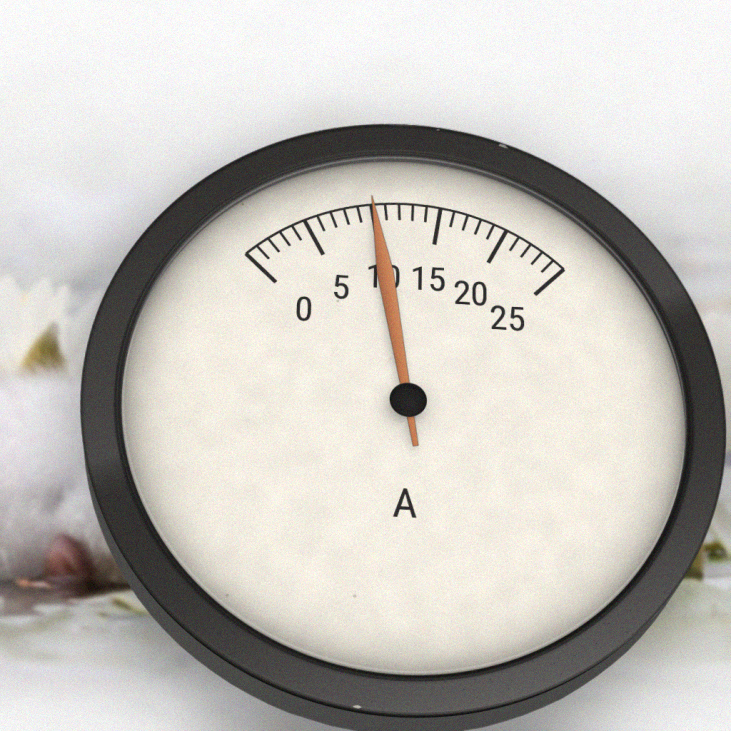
10 A
